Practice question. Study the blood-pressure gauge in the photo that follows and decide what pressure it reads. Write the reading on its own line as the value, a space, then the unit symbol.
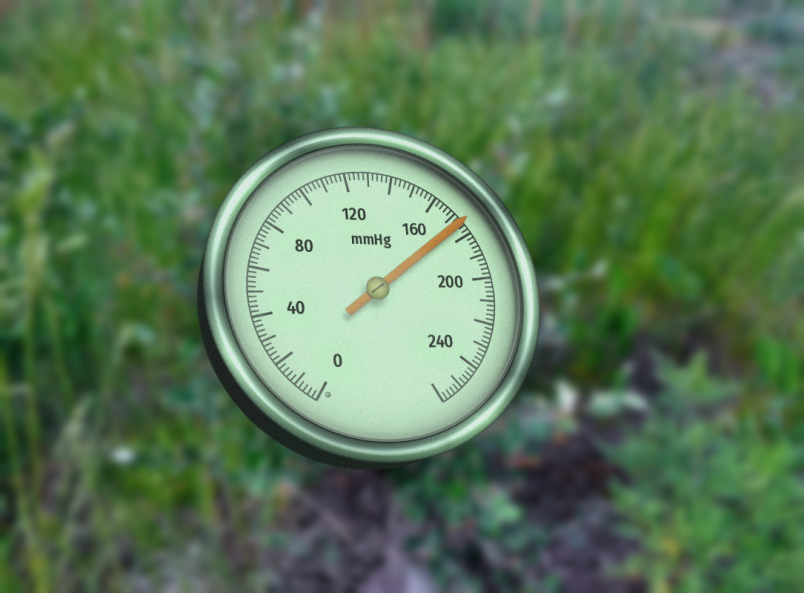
174 mmHg
